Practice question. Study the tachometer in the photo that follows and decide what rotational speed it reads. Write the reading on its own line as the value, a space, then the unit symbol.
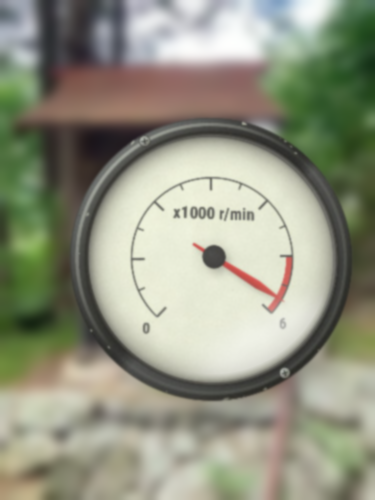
5750 rpm
